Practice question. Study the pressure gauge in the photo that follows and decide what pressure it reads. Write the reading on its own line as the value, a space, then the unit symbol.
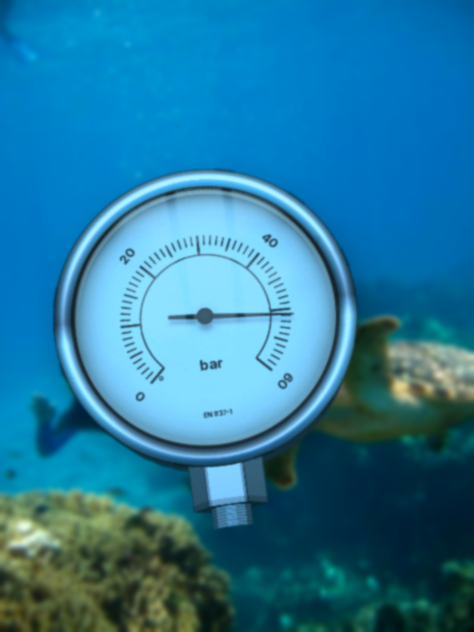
51 bar
